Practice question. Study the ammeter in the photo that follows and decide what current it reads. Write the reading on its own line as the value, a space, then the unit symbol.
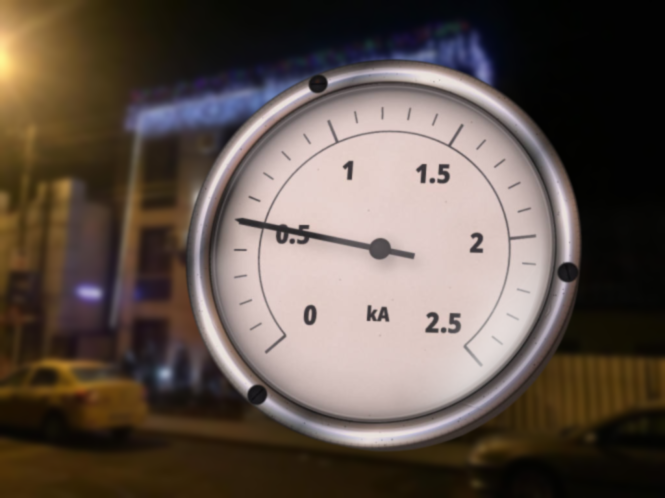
0.5 kA
